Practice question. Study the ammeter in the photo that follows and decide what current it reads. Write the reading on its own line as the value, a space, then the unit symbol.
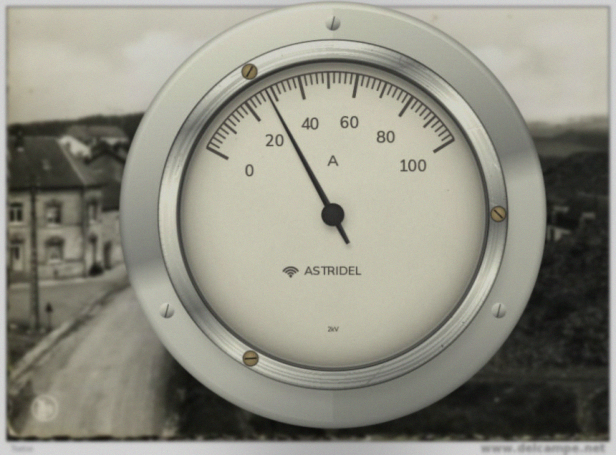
28 A
